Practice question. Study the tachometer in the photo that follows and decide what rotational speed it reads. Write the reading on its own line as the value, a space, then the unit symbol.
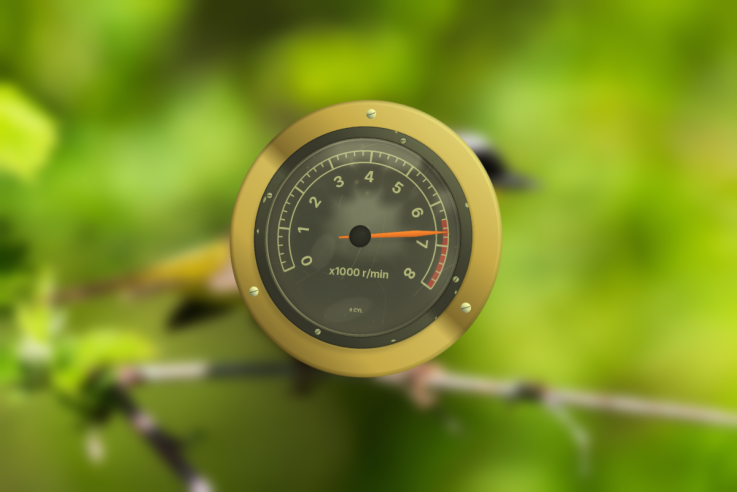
6700 rpm
